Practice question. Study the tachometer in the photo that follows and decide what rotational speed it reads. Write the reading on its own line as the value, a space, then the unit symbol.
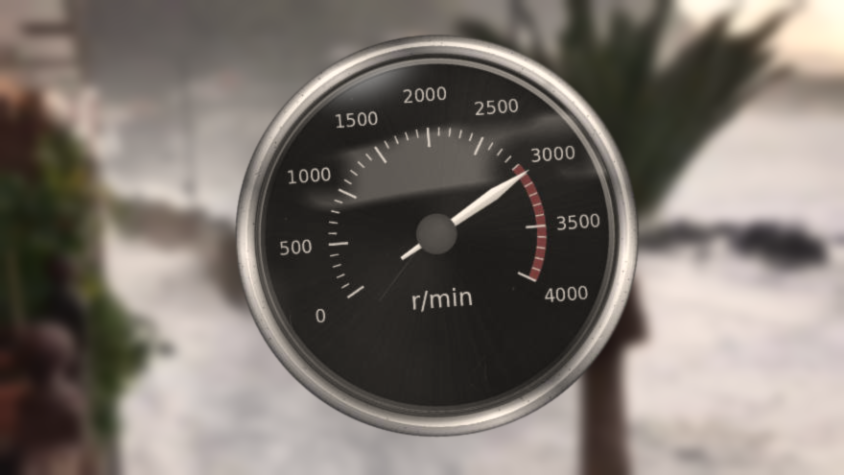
3000 rpm
